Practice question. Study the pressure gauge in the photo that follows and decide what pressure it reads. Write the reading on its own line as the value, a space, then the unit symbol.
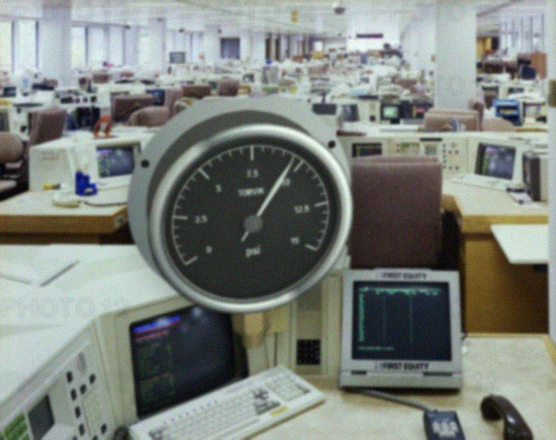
9.5 psi
